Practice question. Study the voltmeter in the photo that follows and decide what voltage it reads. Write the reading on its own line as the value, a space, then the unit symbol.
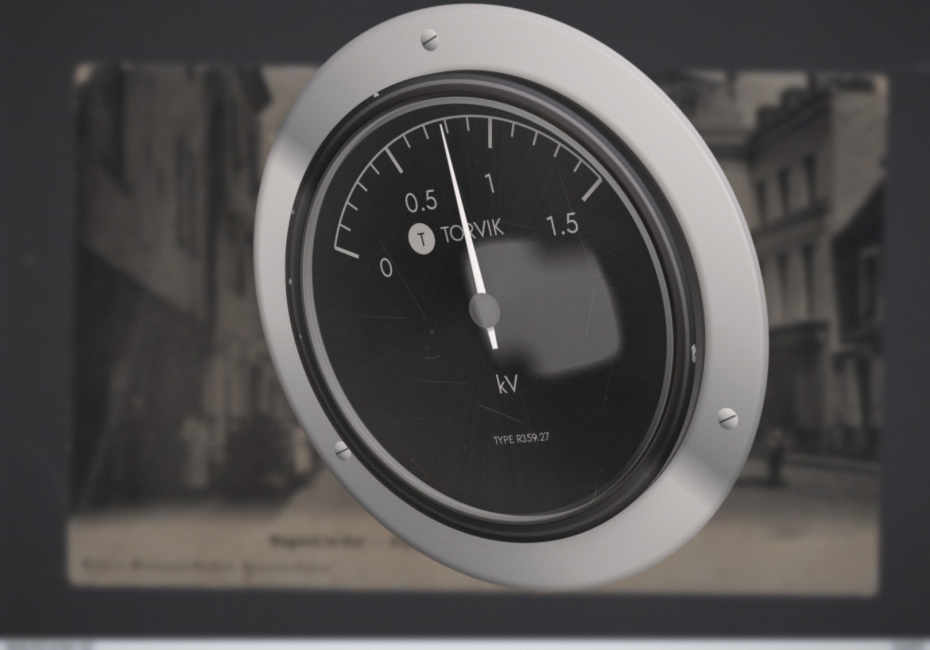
0.8 kV
